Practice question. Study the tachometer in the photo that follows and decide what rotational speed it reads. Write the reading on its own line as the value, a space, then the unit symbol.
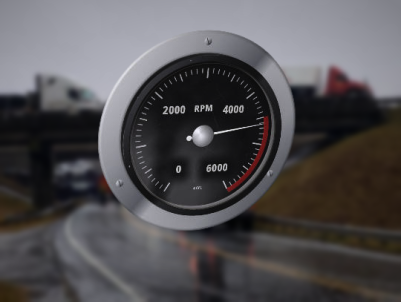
4600 rpm
